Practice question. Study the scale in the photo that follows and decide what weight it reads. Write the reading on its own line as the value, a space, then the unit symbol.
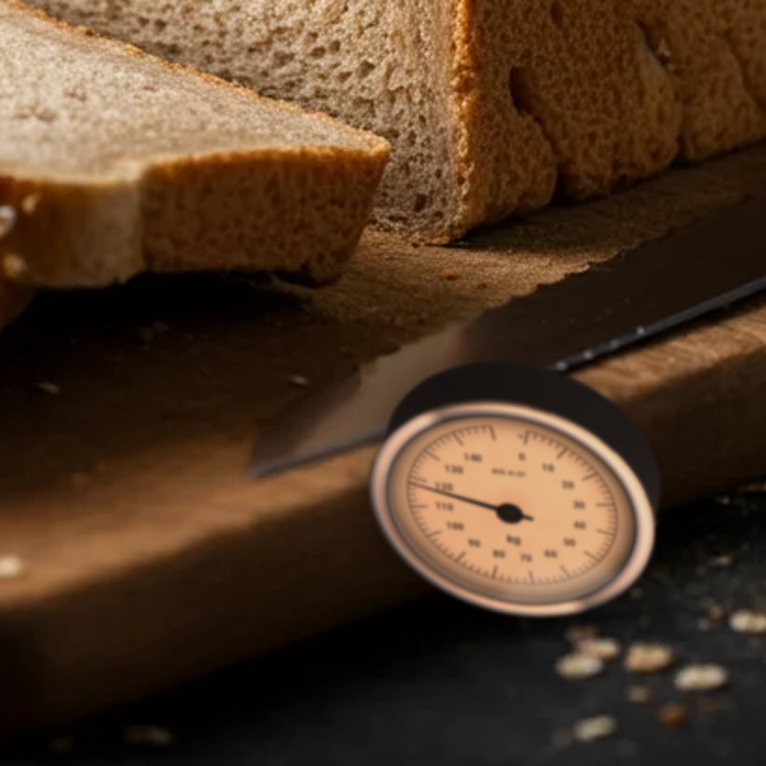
120 kg
